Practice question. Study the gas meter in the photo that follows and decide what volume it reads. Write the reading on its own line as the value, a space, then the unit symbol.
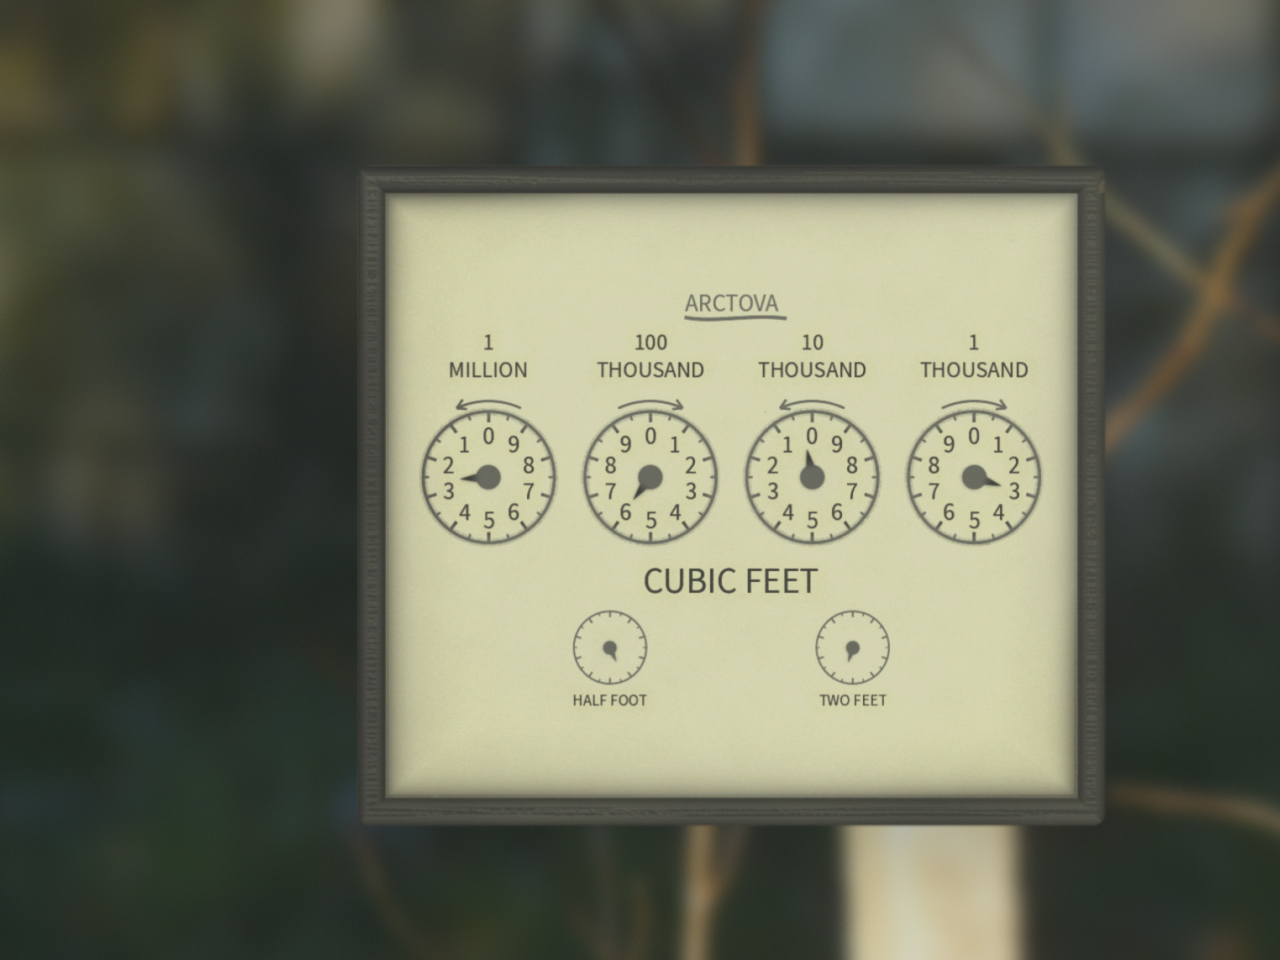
260300 ft³
